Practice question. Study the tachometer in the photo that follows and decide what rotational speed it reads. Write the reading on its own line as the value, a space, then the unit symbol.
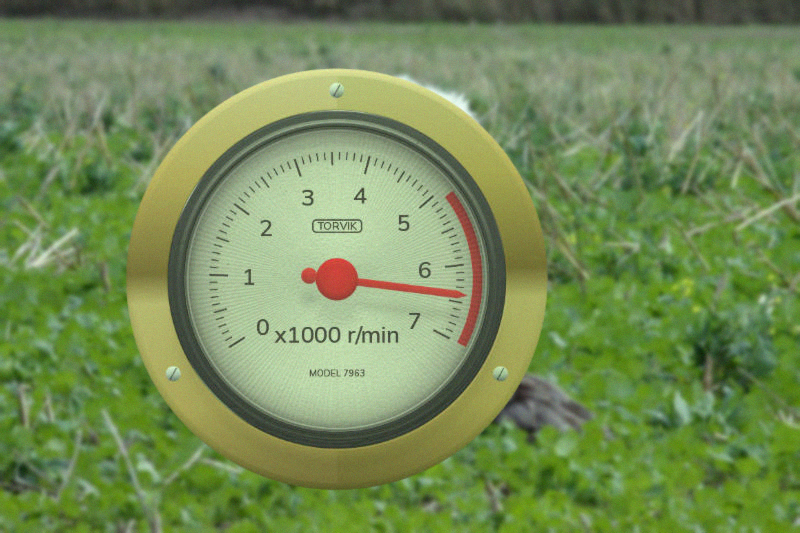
6400 rpm
